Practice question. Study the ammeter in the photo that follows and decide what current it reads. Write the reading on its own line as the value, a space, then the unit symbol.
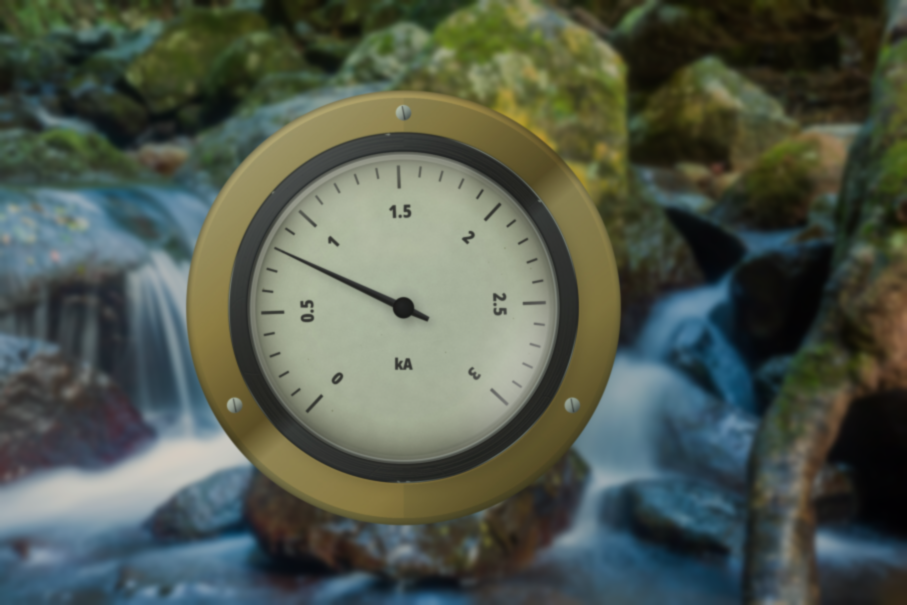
0.8 kA
